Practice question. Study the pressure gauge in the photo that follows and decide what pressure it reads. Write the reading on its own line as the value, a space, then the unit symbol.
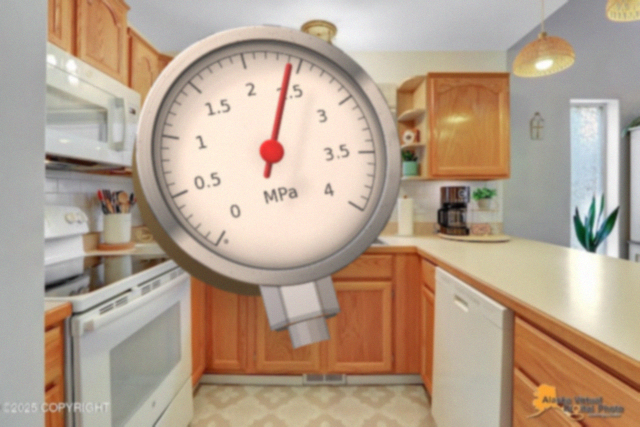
2.4 MPa
